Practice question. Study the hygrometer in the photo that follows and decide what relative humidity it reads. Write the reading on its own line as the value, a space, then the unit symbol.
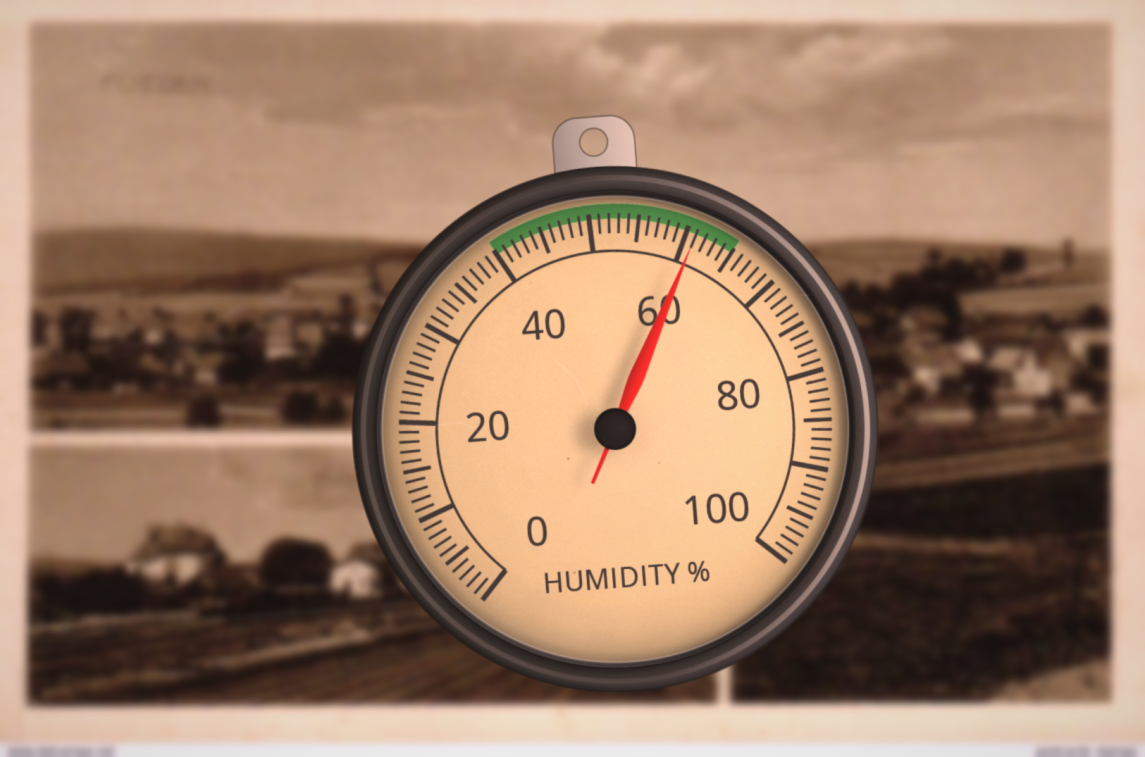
61 %
